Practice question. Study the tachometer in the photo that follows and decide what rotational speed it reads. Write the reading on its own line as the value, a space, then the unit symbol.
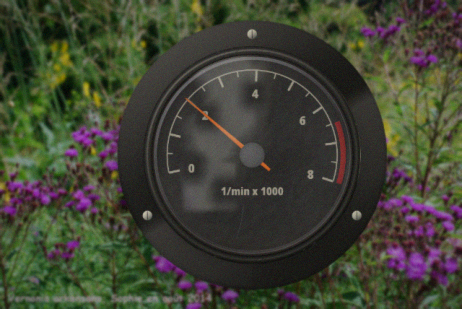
2000 rpm
